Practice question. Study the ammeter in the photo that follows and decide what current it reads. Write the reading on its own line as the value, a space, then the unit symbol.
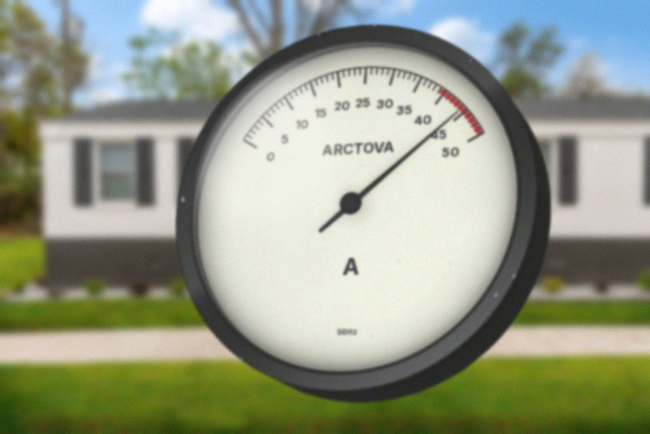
45 A
